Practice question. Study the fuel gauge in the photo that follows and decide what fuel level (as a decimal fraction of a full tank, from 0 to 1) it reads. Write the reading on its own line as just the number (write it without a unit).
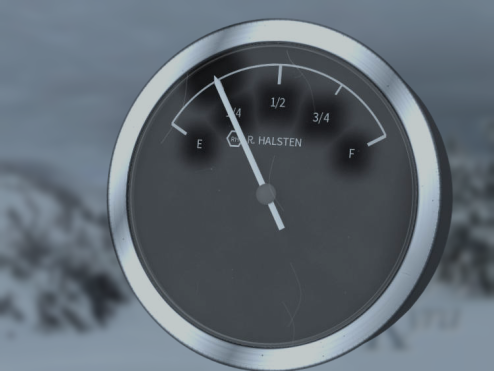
0.25
